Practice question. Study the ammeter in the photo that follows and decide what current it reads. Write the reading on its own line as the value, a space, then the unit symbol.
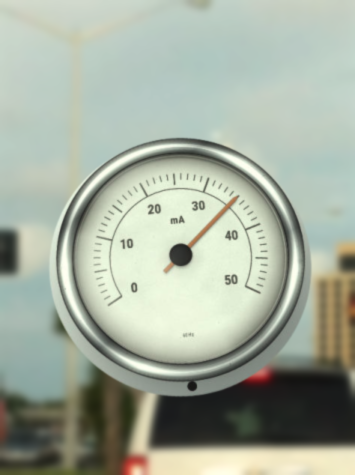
35 mA
